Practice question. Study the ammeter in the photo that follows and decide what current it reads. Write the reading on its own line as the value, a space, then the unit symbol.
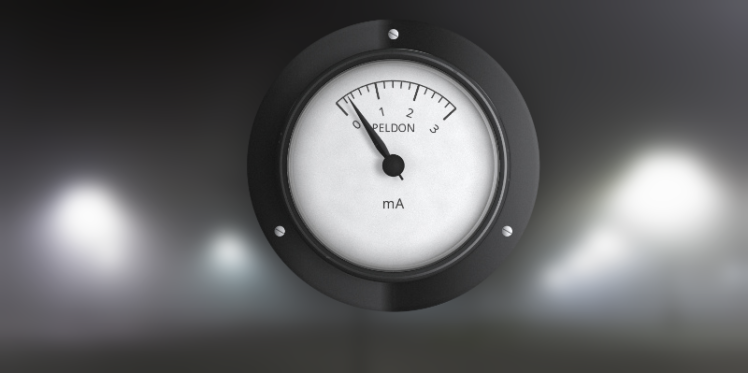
0.3 mA
